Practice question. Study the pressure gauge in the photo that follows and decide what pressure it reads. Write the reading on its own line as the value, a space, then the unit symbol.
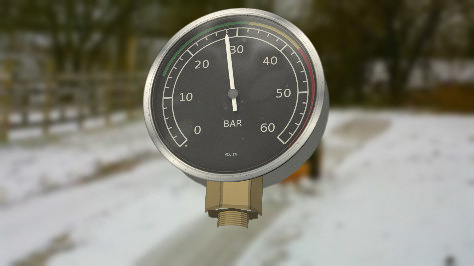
28 bar
